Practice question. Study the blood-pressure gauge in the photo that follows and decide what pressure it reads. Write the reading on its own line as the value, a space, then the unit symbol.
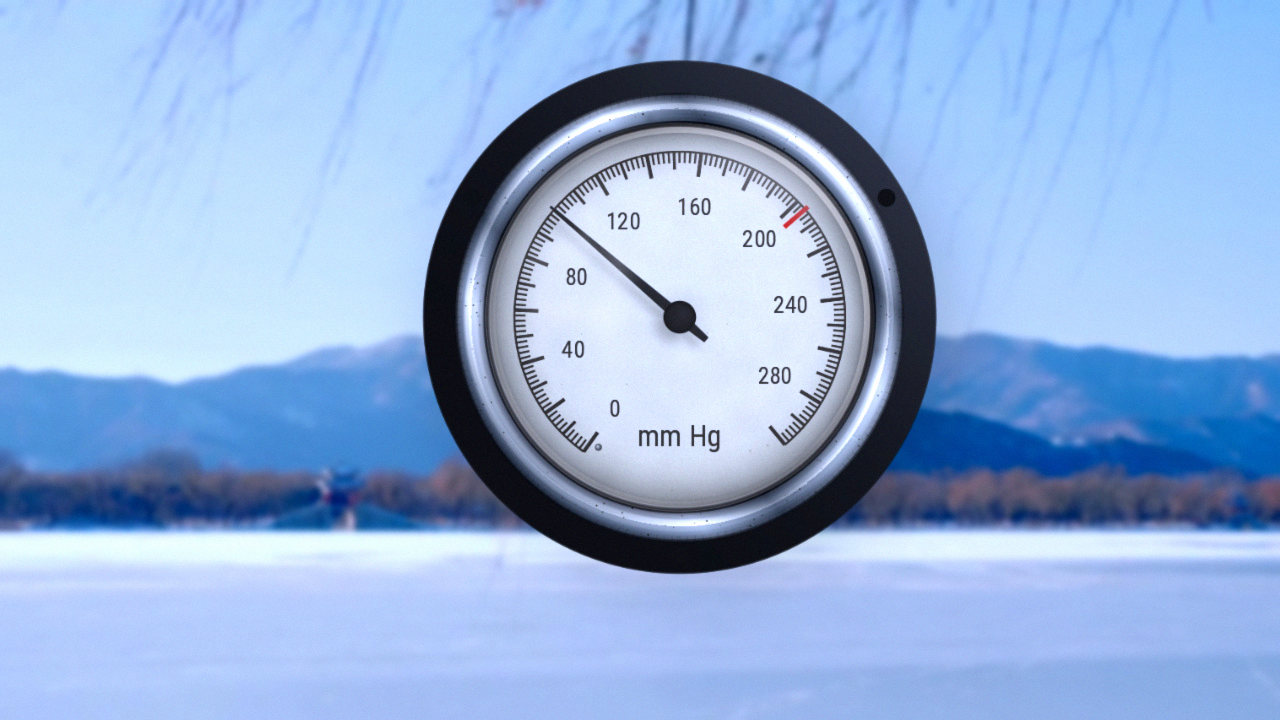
100 mmHg
